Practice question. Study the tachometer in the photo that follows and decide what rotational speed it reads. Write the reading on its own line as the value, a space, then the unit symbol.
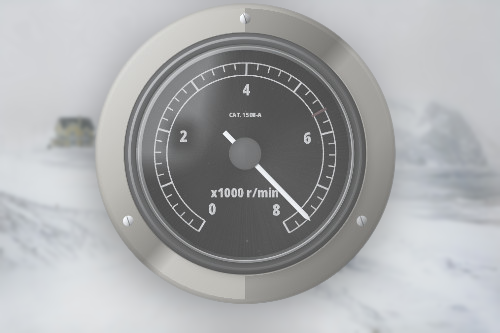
7600 rpm
